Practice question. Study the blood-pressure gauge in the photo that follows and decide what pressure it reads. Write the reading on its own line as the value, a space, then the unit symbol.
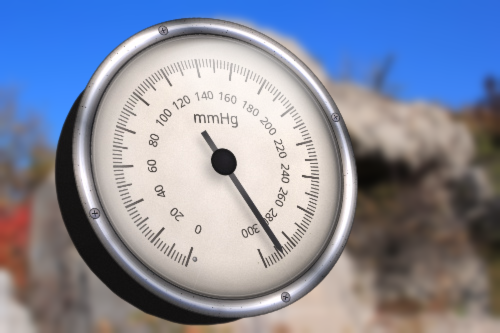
290 mmHg
